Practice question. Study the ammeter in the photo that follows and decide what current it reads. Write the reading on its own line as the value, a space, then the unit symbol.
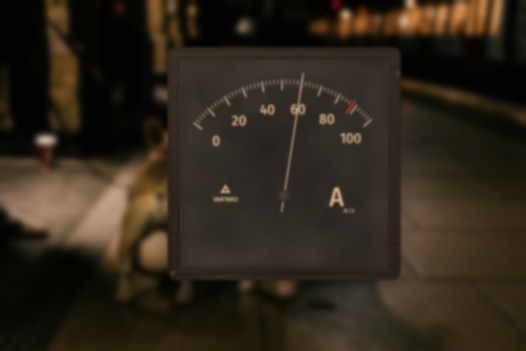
60 A
